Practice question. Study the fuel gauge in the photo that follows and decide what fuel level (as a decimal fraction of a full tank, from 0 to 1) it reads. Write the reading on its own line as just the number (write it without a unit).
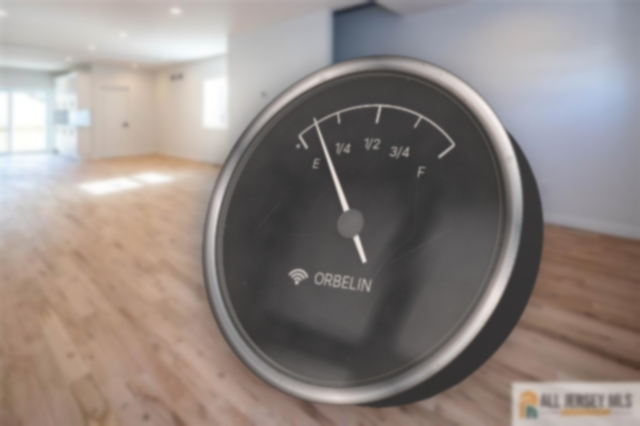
0.125
